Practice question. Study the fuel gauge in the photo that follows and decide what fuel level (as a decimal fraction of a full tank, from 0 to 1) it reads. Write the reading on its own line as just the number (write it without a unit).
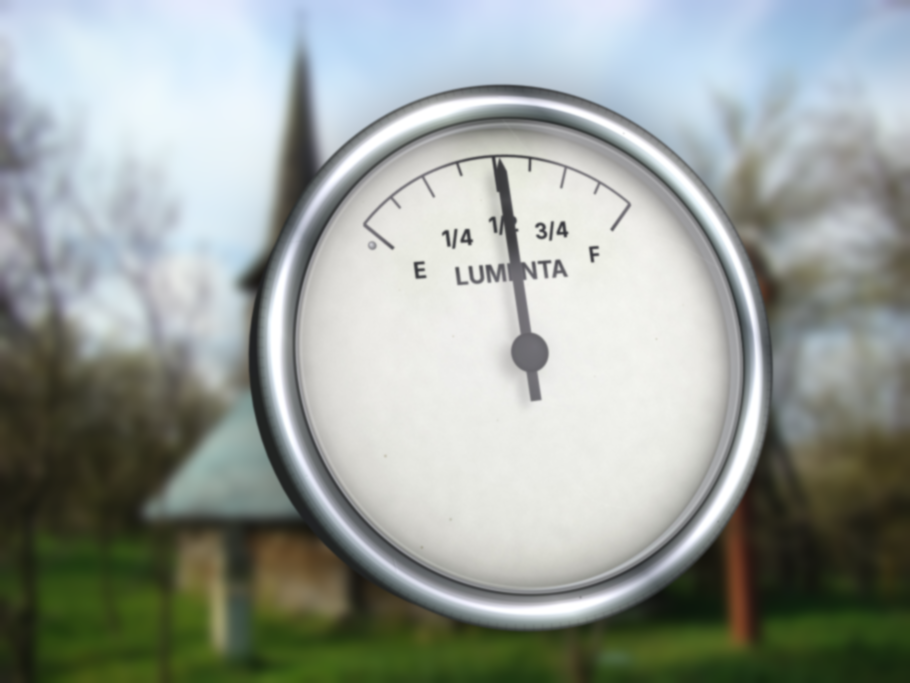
0.5
